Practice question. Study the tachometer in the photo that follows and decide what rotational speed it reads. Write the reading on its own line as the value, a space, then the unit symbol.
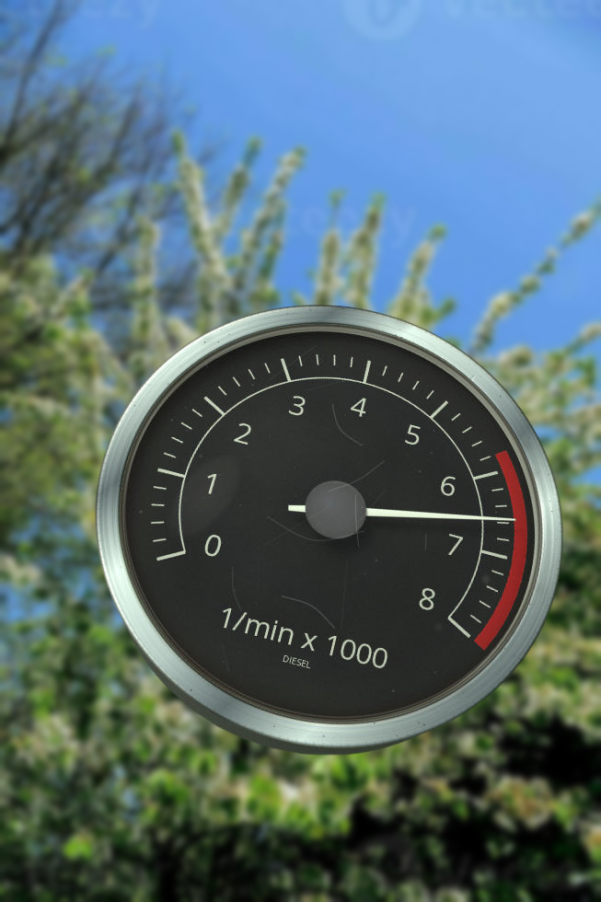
6600 rpm
